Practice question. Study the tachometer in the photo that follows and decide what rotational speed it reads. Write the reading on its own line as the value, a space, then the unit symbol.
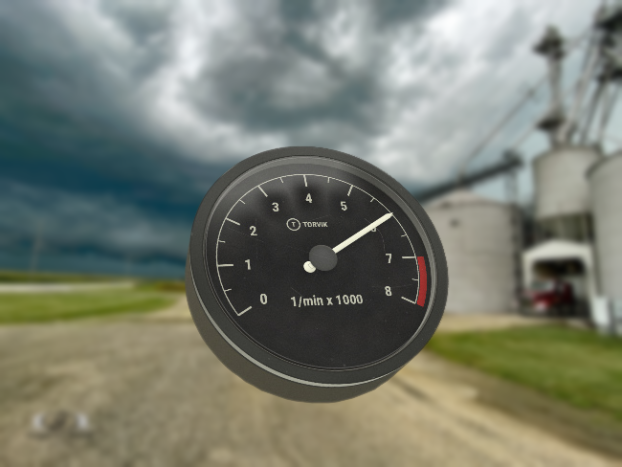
6000 rpm
